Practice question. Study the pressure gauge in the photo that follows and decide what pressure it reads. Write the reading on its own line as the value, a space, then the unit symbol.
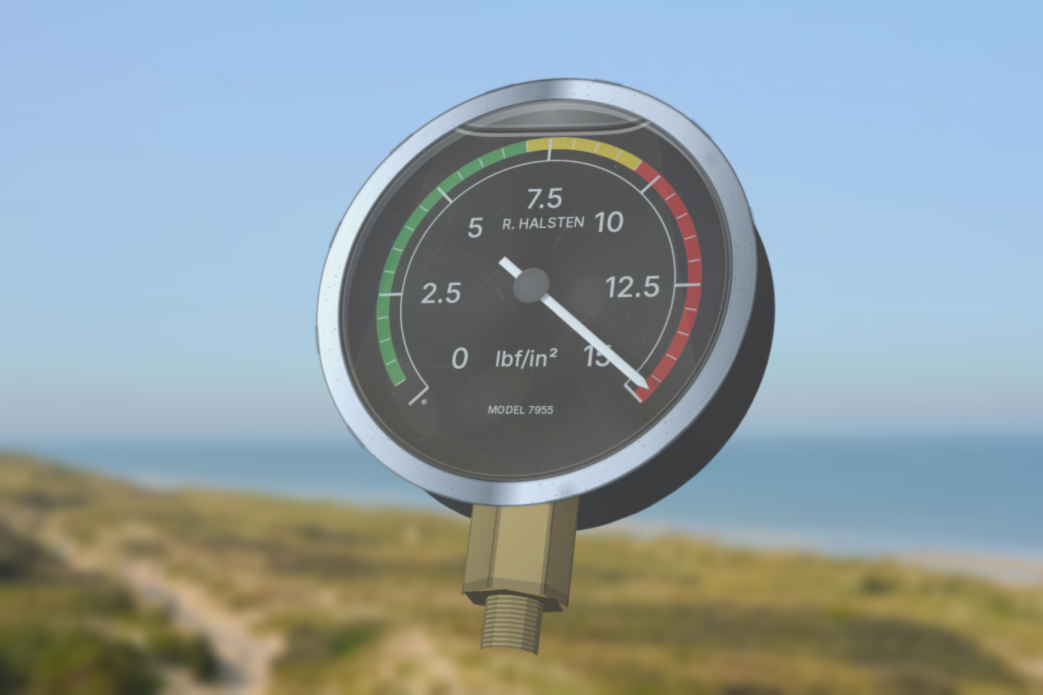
14.75 psi
